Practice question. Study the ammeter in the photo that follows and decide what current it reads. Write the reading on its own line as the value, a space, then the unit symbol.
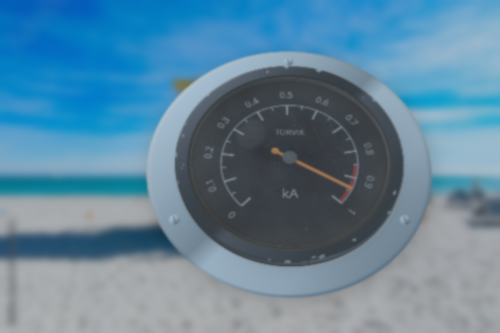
0.95 kA
